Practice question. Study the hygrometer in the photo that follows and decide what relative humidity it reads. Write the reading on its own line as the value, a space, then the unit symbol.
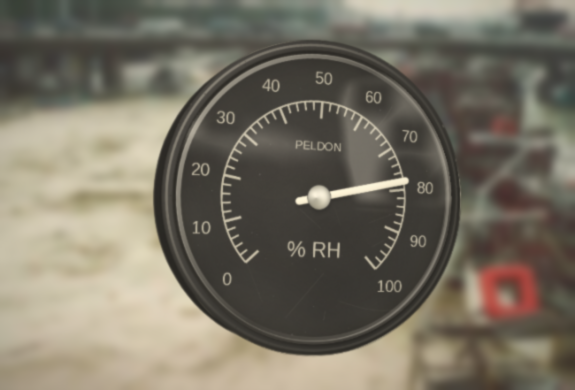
78 %
